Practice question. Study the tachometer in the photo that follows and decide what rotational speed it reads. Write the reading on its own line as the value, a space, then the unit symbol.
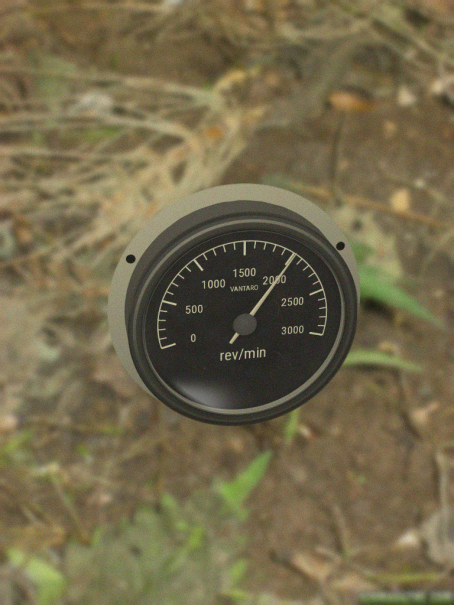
2000 rpm
